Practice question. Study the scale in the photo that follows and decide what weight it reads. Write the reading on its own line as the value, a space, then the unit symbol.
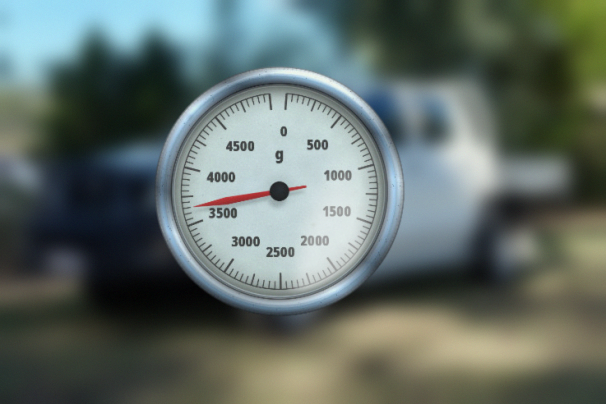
3650 g
